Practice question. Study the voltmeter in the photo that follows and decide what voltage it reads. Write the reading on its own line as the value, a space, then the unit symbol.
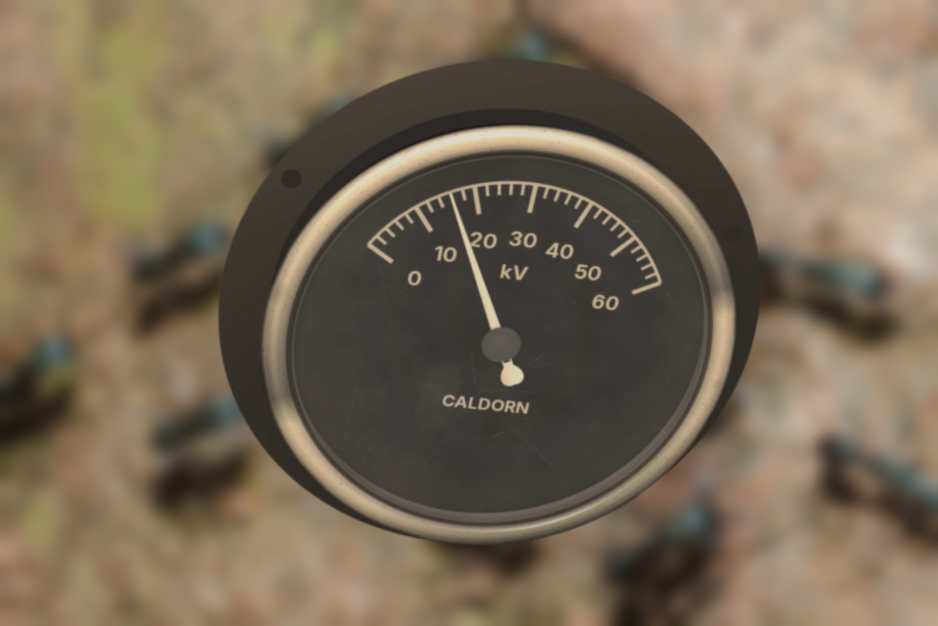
16 kV
